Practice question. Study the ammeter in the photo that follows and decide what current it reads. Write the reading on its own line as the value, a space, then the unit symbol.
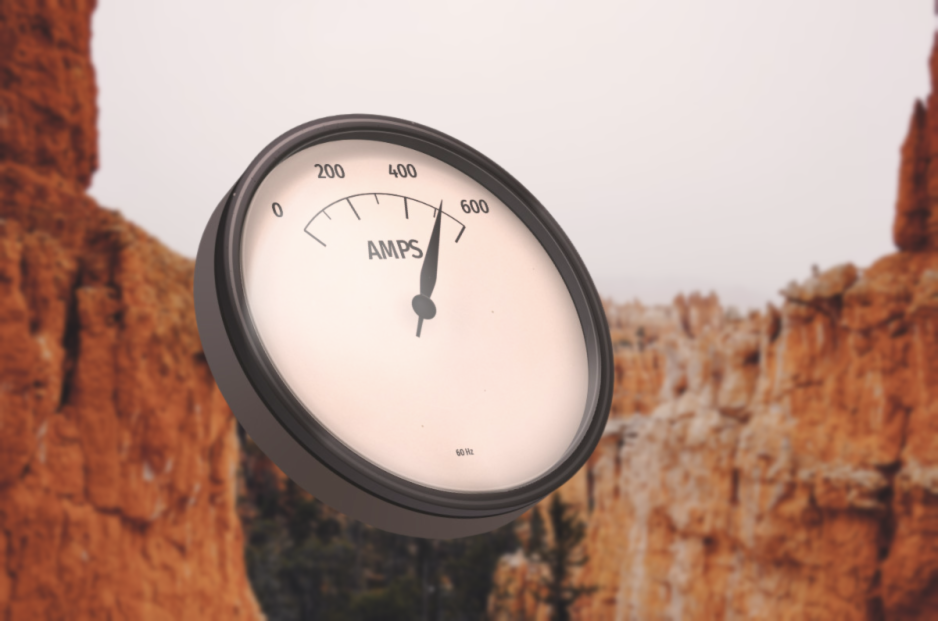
500 A
